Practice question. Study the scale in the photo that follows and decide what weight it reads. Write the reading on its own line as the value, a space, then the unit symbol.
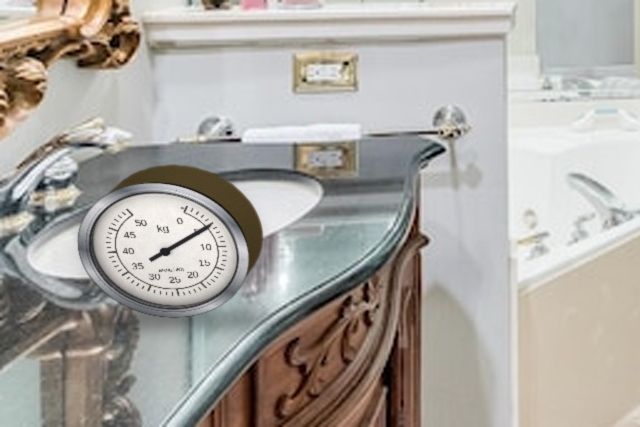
5 kg
